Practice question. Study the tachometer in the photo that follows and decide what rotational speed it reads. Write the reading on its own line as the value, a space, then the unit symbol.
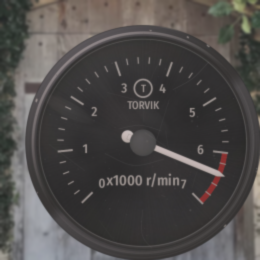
6400 rpm
